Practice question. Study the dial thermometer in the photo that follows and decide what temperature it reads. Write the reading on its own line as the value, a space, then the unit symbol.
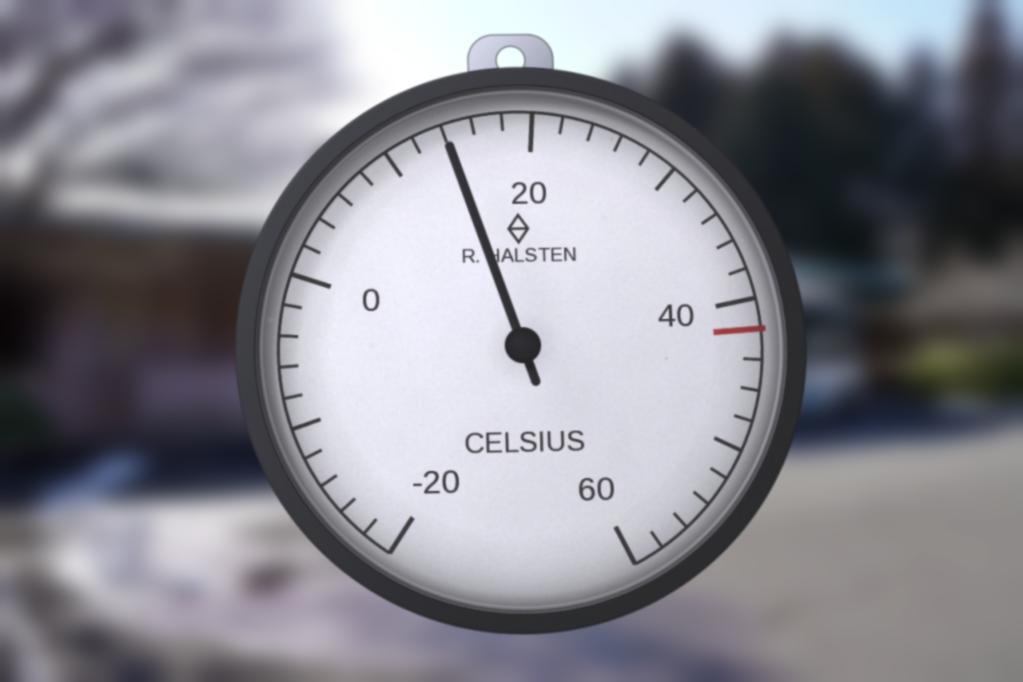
14 °C
